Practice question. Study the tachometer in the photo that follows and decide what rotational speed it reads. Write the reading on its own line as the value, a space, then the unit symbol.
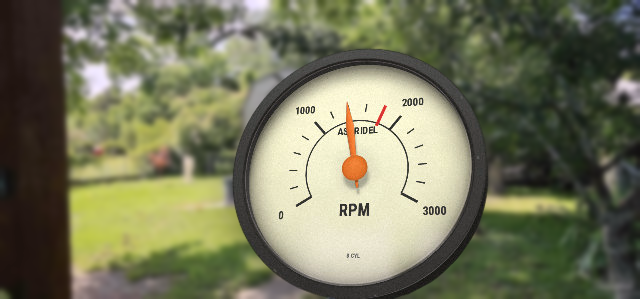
1400 rpm
